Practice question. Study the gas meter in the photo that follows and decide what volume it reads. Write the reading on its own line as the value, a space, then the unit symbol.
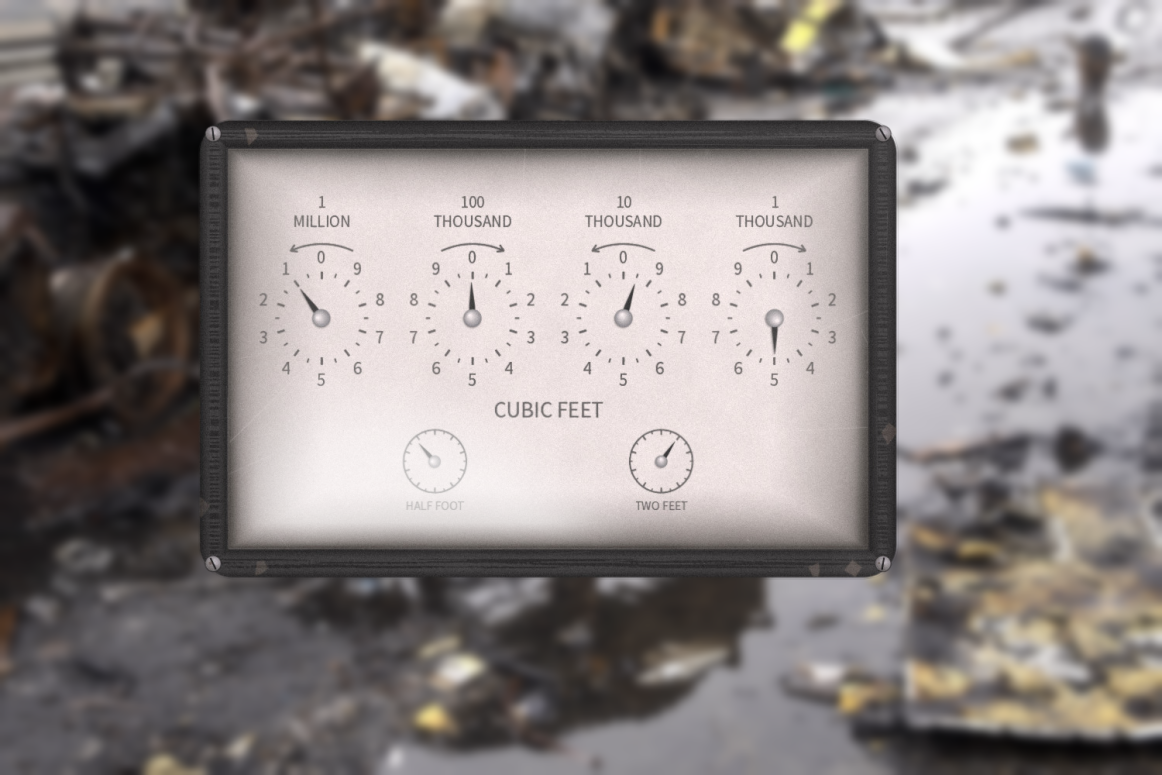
99500 ft³
